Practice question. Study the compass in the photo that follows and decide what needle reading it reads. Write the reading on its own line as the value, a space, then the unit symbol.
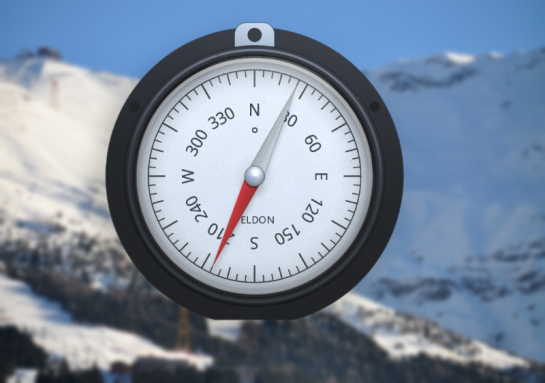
205 °
